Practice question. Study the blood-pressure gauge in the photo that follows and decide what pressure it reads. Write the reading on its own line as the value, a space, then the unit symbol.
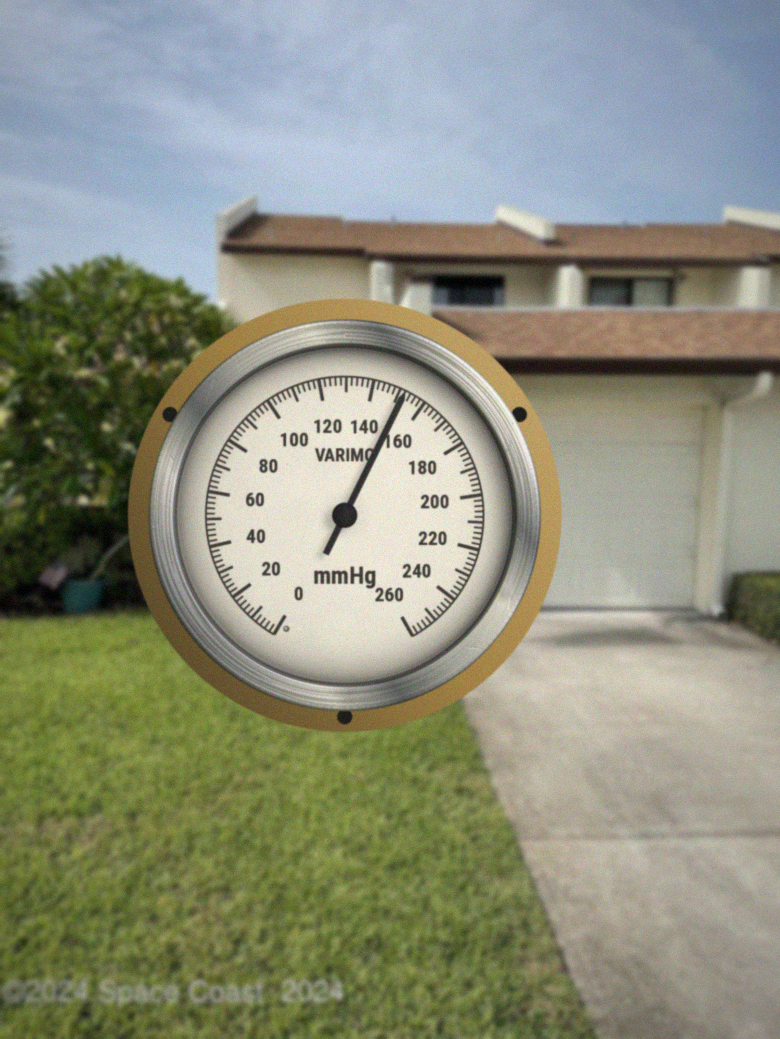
152 mmHg
